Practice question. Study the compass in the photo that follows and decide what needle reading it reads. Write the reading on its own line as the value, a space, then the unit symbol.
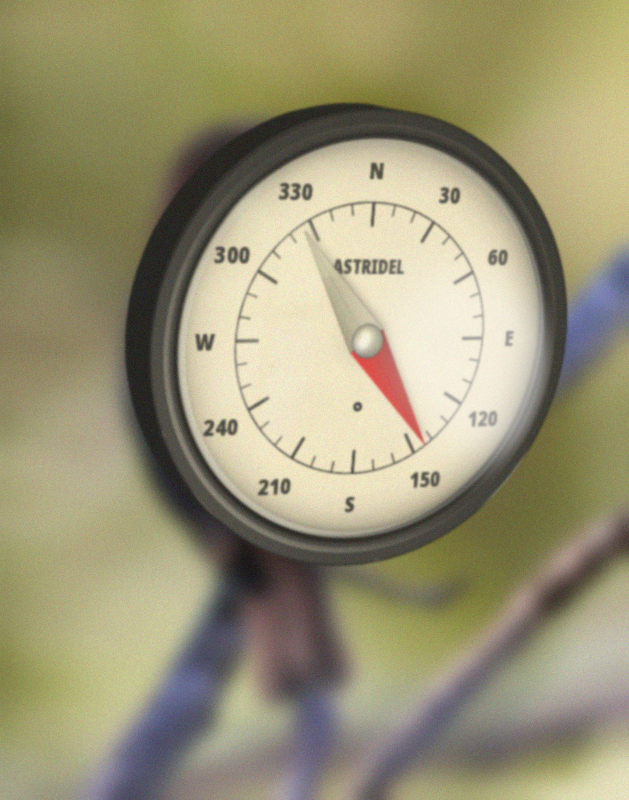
145 °
